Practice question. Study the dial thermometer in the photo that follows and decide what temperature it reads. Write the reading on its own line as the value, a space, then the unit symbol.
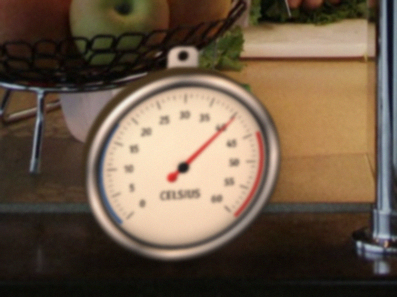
40 °C
